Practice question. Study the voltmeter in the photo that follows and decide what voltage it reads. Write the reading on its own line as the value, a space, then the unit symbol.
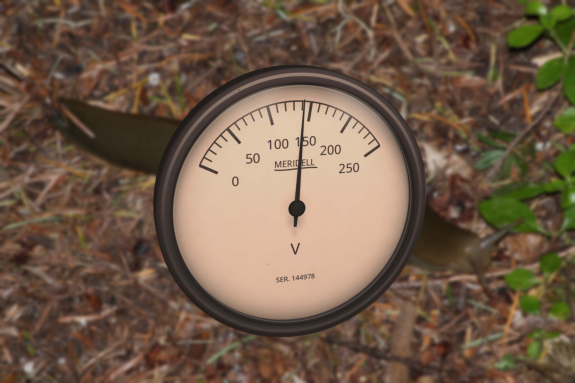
140 V
